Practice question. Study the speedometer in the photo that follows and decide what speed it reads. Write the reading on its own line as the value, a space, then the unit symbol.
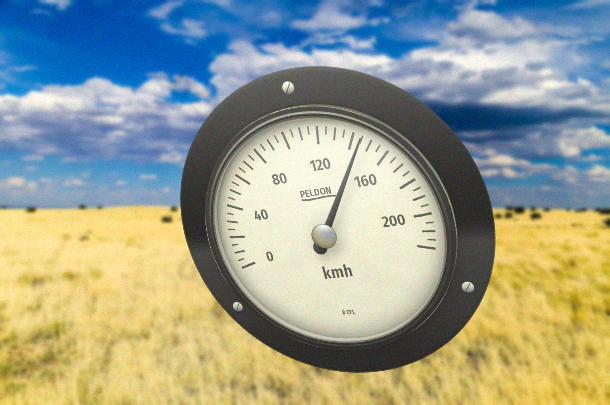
145 km/h
